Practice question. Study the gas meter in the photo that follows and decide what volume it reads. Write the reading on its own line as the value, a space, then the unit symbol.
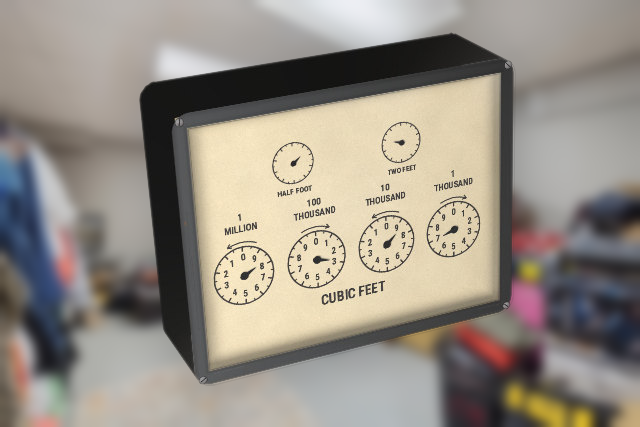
828700 ft³
